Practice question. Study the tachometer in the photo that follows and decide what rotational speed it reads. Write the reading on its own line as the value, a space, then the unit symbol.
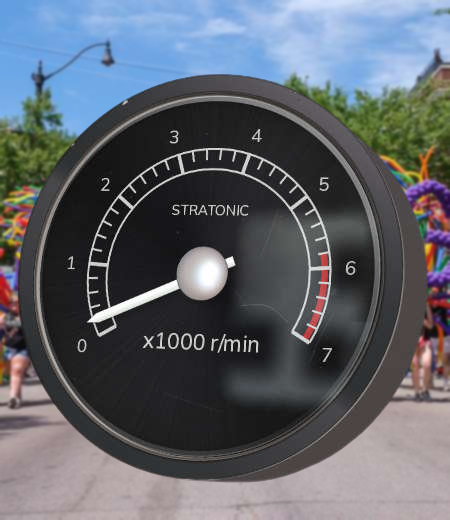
200 rpm
